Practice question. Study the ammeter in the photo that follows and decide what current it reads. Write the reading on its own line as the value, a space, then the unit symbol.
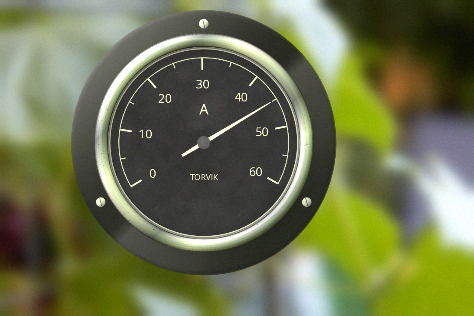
45 A
